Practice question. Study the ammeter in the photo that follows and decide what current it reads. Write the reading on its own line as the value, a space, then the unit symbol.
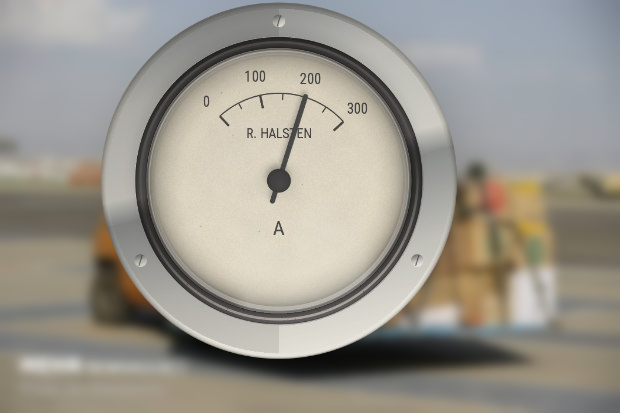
200 A
